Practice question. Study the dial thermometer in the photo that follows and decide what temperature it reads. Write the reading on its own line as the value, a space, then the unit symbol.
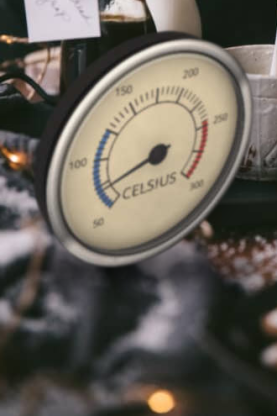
75 °C
